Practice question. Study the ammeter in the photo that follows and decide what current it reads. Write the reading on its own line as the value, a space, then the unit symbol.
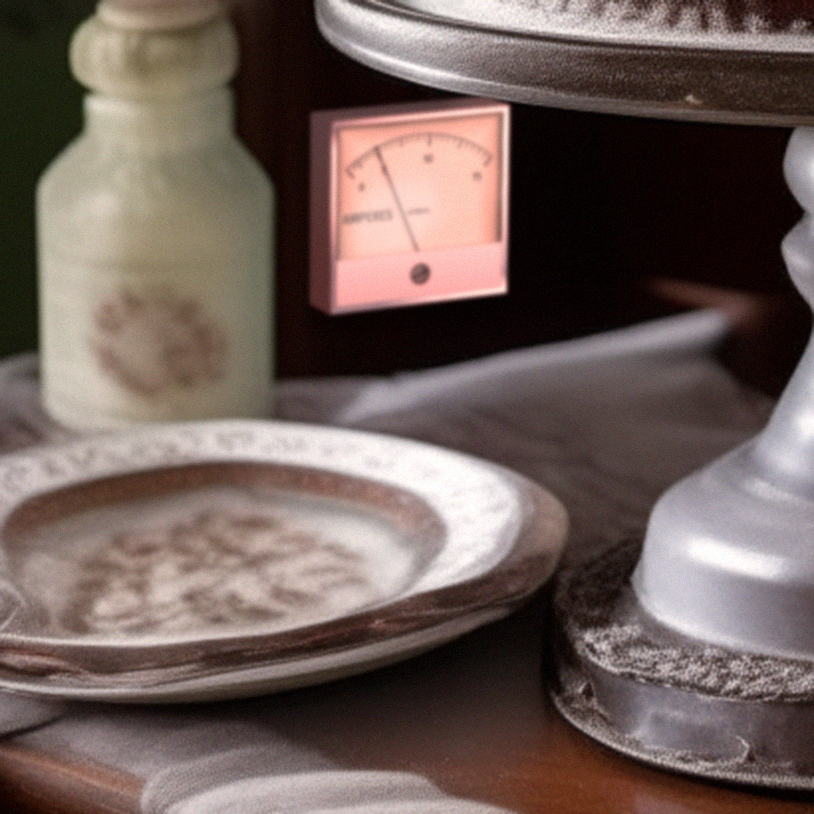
5 A
